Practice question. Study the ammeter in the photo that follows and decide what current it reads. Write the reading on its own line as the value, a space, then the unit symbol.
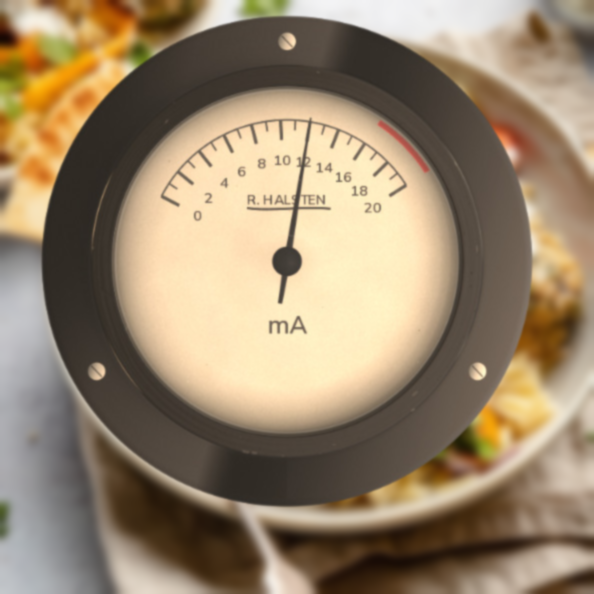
12 mA
